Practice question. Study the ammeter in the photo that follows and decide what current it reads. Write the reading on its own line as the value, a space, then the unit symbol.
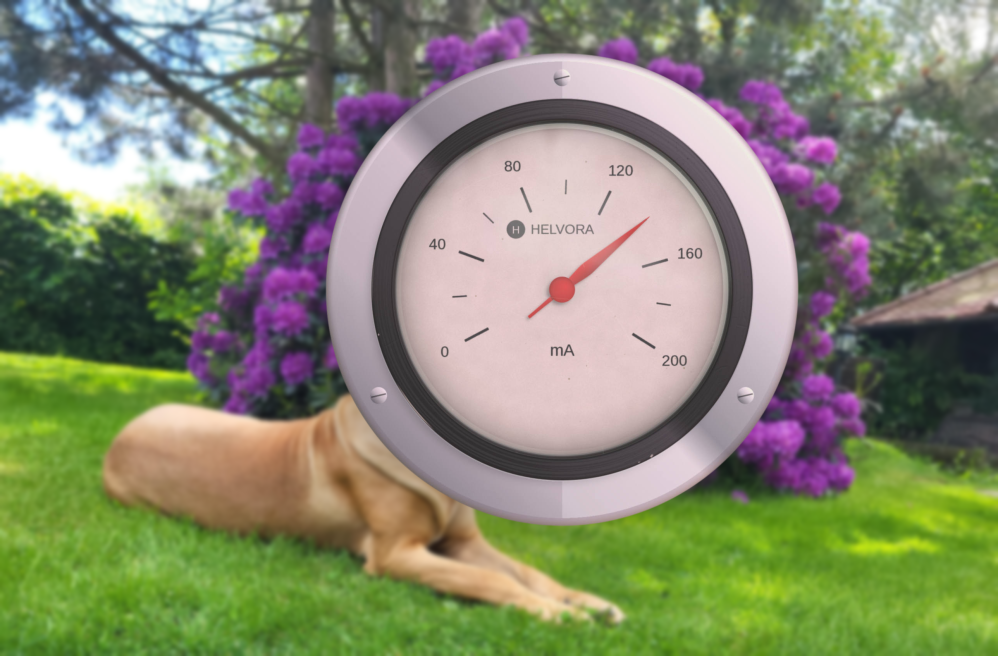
140 mA
